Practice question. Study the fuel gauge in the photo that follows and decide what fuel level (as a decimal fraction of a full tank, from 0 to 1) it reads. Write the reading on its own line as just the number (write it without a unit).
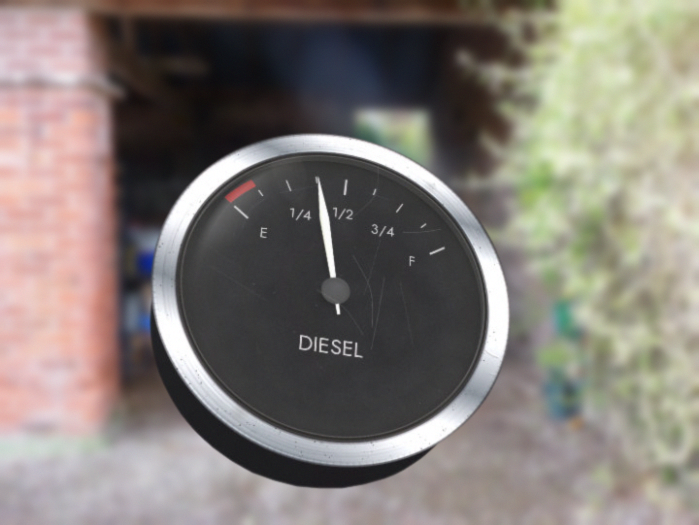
0.375
